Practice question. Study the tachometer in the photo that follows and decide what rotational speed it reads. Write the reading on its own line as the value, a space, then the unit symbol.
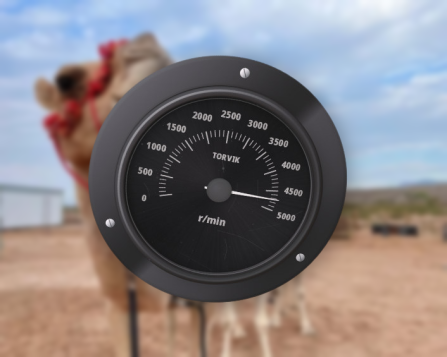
4700 rpm
